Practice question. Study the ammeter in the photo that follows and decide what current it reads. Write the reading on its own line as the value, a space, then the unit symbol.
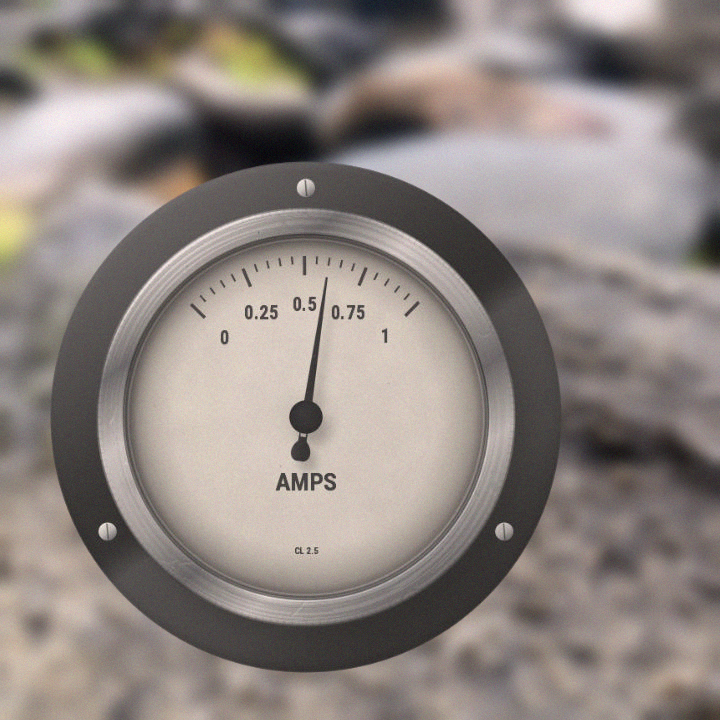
0.6 A
